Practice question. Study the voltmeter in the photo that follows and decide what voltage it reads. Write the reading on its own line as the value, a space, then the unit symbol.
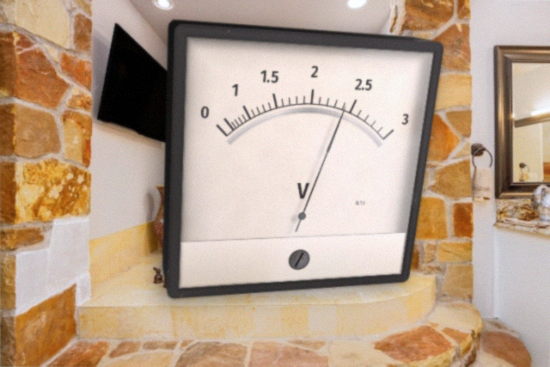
2.4 V
